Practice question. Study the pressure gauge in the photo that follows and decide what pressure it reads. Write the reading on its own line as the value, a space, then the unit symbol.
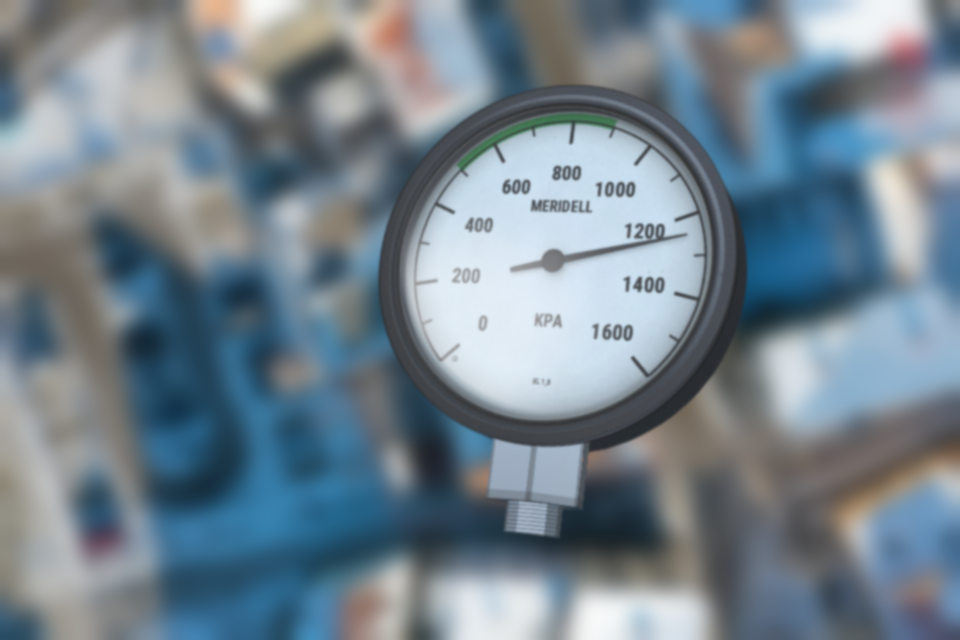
1250 kPa
